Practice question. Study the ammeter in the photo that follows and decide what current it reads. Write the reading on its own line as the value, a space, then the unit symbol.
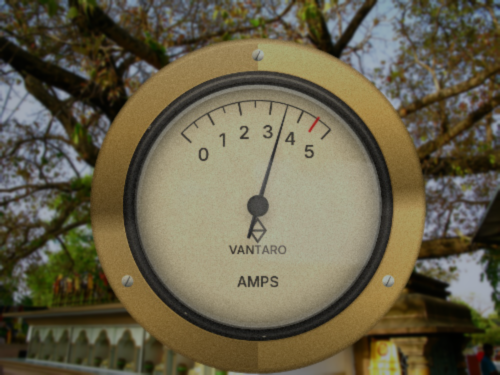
3.5 A
